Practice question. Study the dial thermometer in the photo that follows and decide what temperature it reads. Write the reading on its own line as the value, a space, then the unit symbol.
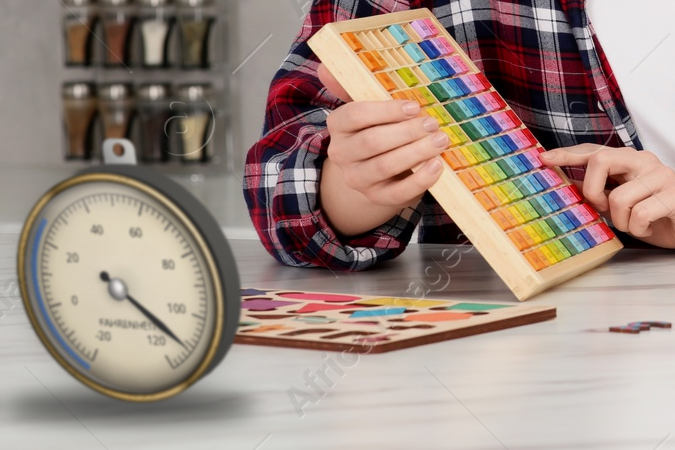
110 °F
